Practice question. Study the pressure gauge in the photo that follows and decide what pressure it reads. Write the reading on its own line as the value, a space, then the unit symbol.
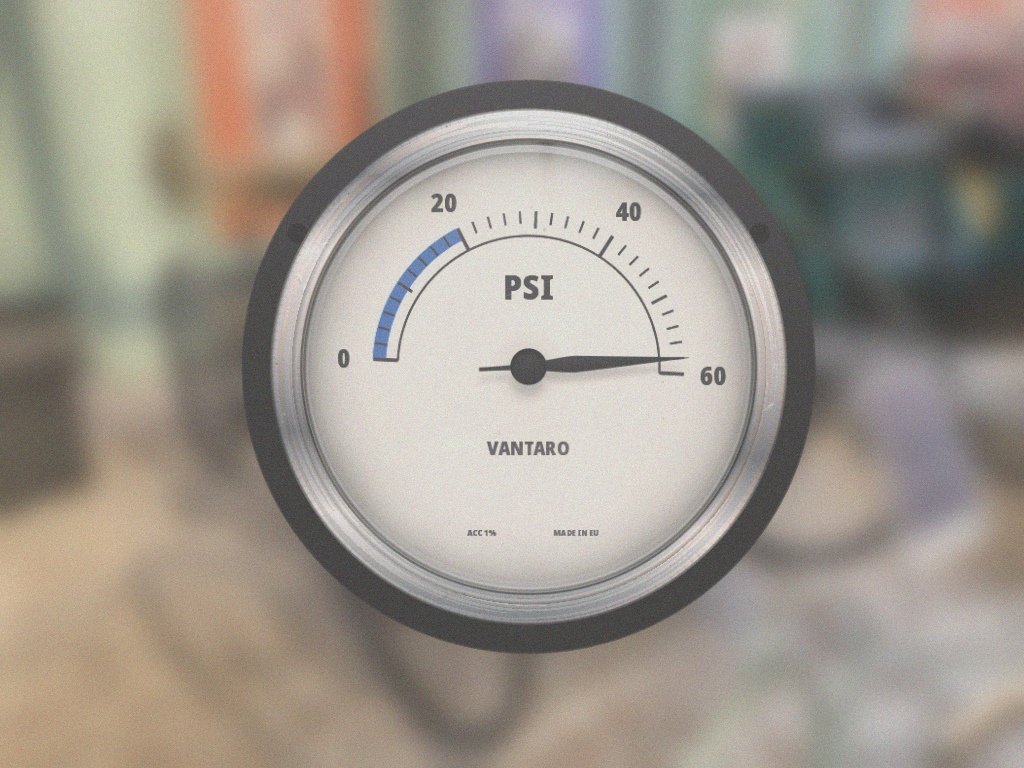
58 psi
